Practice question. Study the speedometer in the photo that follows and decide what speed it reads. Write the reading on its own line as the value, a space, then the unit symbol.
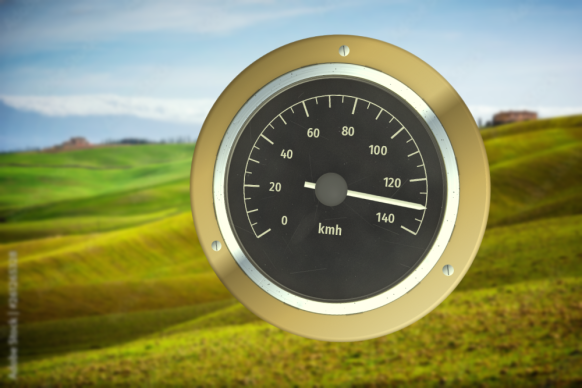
130 km/h
